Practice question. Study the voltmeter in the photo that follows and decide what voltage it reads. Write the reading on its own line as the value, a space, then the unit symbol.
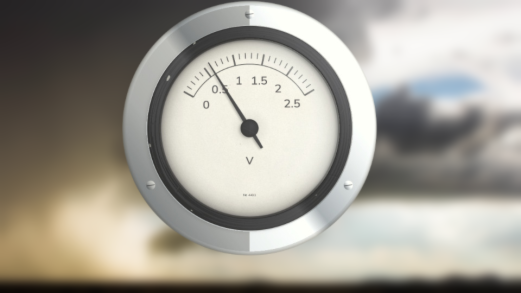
0.6 V
